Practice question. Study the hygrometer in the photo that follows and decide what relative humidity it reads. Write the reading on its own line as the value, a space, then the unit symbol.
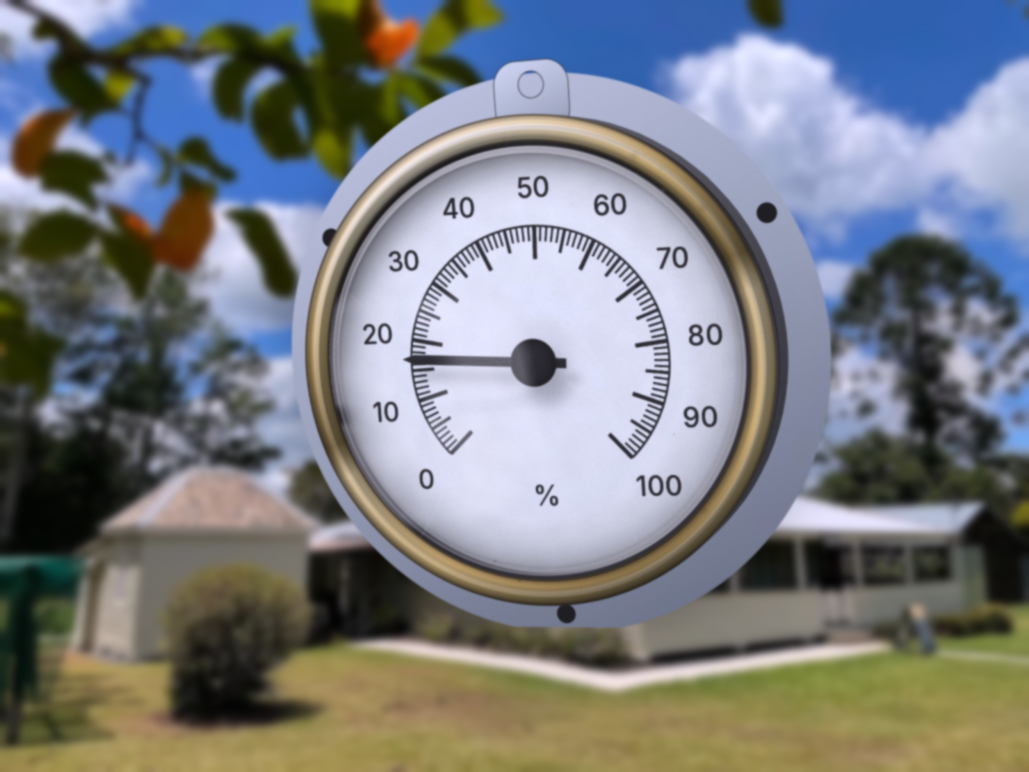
17 %
